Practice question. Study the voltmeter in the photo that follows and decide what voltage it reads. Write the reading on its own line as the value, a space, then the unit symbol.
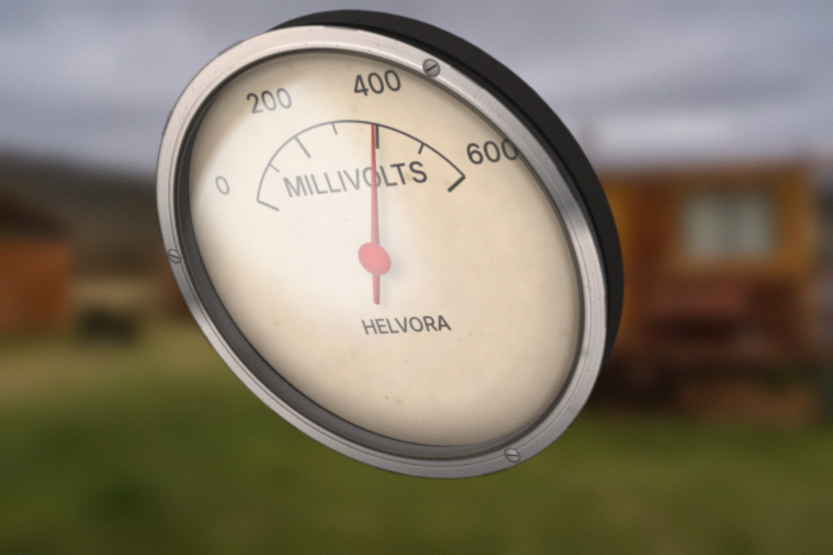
400 mV
